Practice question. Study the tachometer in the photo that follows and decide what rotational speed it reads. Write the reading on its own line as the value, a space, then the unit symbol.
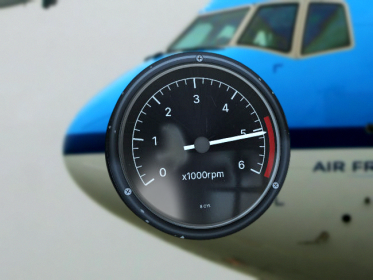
5100 rpm
